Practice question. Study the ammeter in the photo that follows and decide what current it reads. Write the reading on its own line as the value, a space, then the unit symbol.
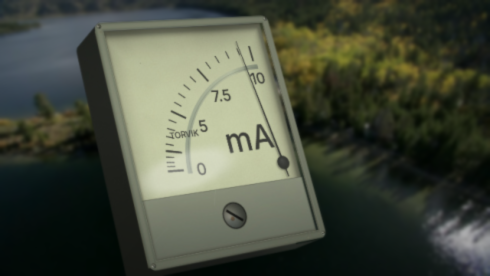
9.5 mA
